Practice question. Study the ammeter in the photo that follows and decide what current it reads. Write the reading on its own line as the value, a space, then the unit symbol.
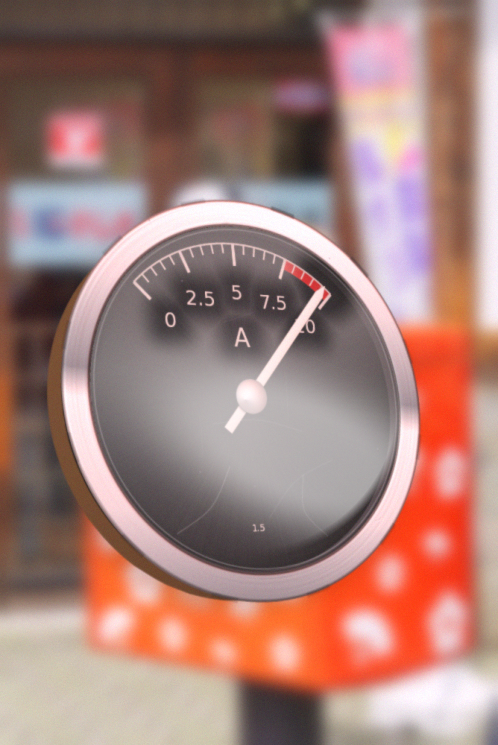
9.5 A
